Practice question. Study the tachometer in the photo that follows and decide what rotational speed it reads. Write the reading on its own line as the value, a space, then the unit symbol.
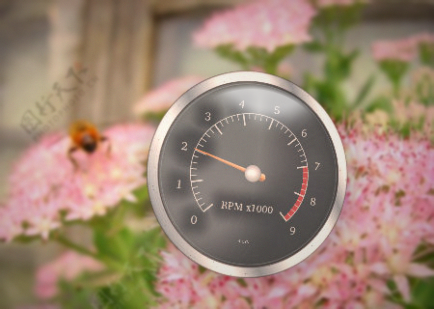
2000 rpm
